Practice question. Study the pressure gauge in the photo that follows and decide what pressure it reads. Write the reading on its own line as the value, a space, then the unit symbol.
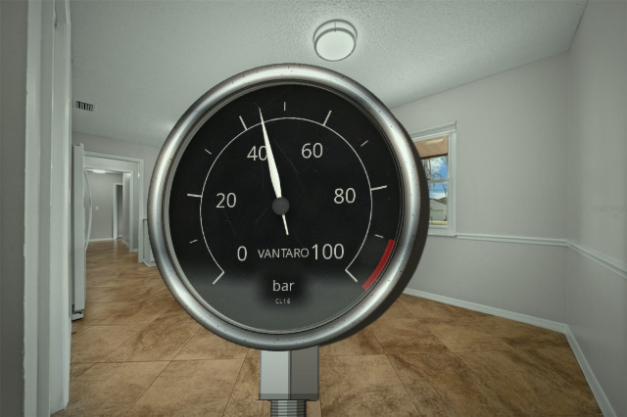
45 bar
